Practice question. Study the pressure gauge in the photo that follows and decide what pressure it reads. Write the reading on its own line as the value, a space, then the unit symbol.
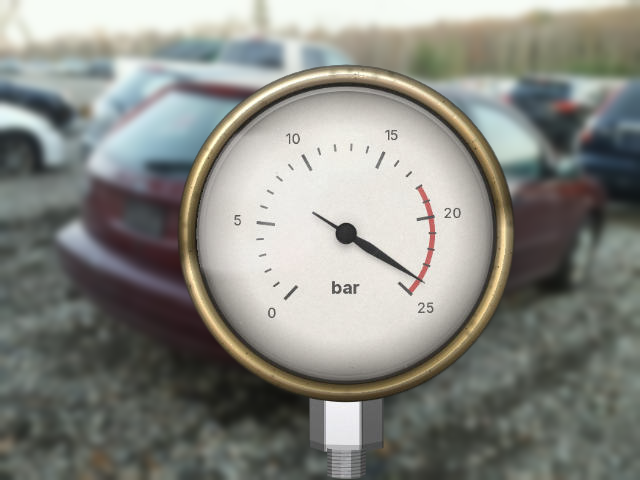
24 bar
